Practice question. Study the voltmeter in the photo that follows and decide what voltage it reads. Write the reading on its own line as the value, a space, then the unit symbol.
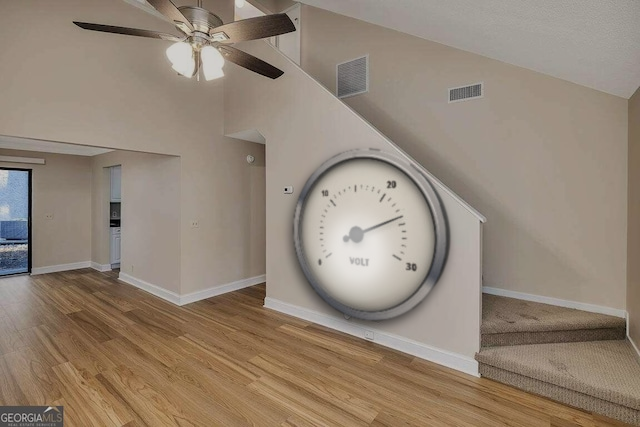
24 V
